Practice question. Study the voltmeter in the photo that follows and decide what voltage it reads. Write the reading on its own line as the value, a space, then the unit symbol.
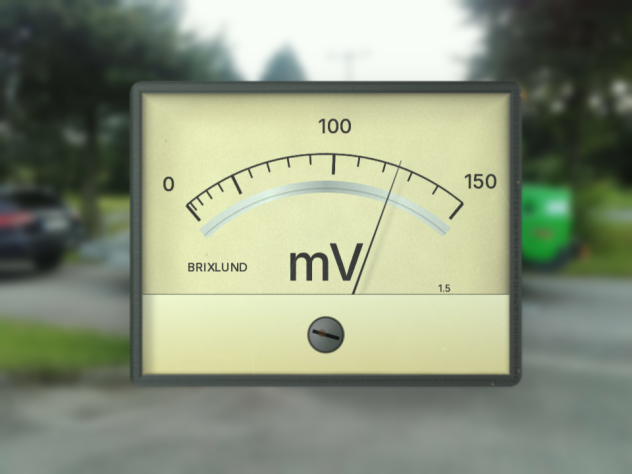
125 mV
